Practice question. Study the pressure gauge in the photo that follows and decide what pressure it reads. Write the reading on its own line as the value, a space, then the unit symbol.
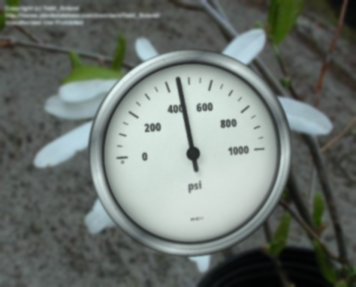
450 psi
